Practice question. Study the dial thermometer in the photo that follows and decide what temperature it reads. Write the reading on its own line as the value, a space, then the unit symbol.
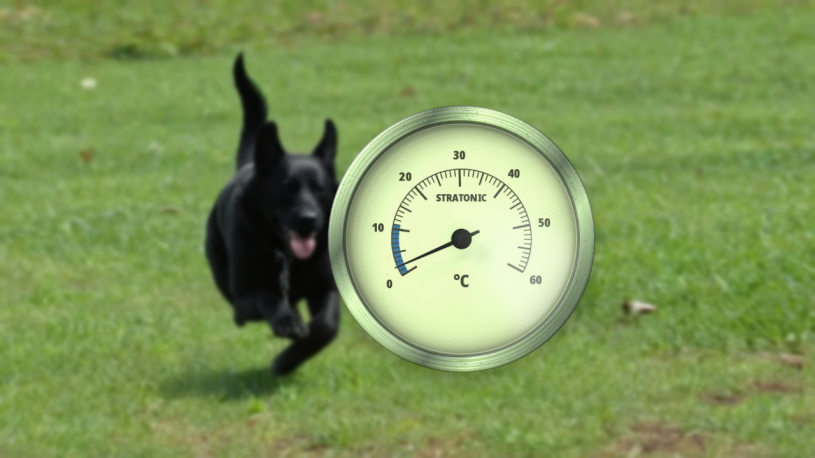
2 °C
